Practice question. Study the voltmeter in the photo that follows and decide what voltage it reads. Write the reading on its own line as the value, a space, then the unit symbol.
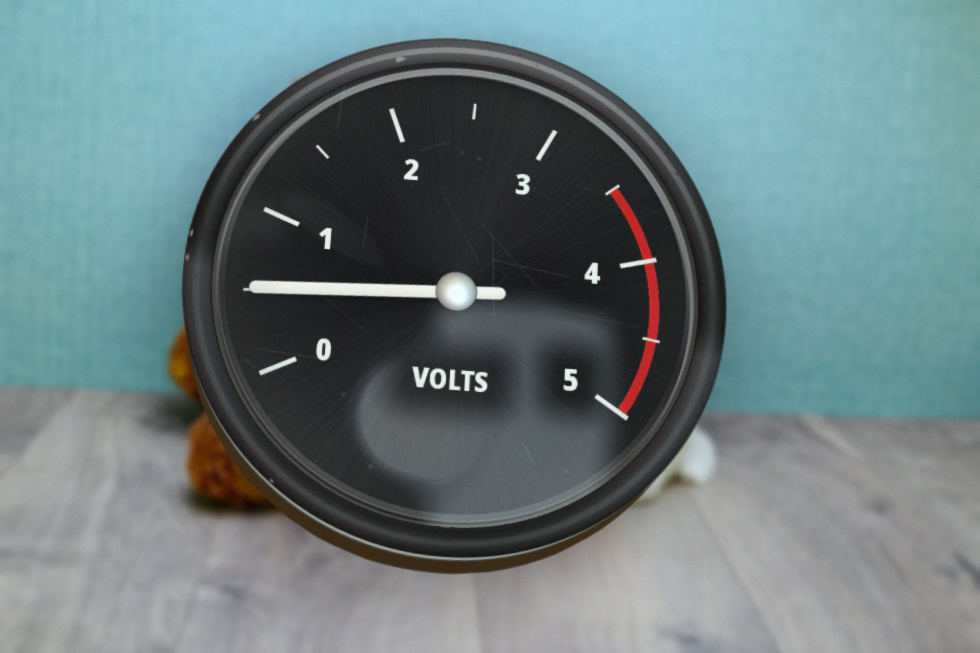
0.5 V
